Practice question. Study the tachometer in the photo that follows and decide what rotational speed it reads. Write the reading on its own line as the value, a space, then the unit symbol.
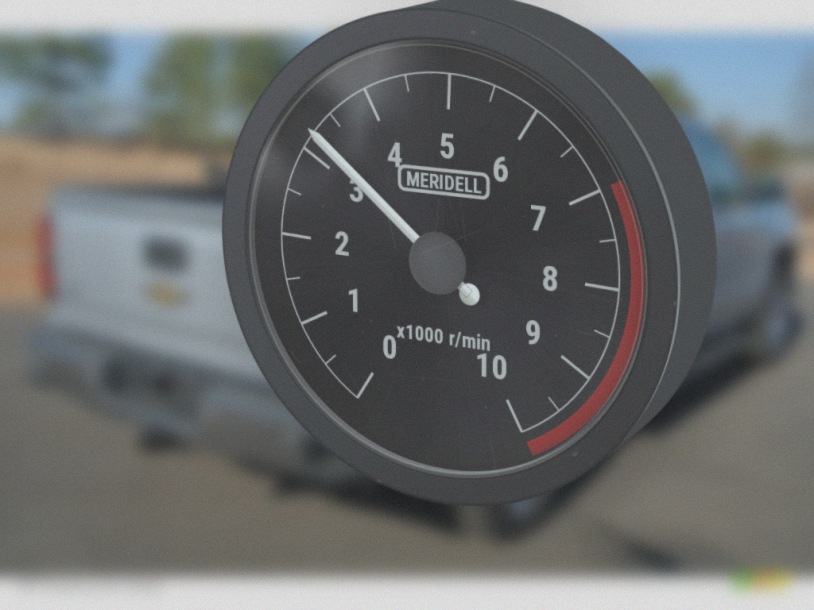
3250 rpm
